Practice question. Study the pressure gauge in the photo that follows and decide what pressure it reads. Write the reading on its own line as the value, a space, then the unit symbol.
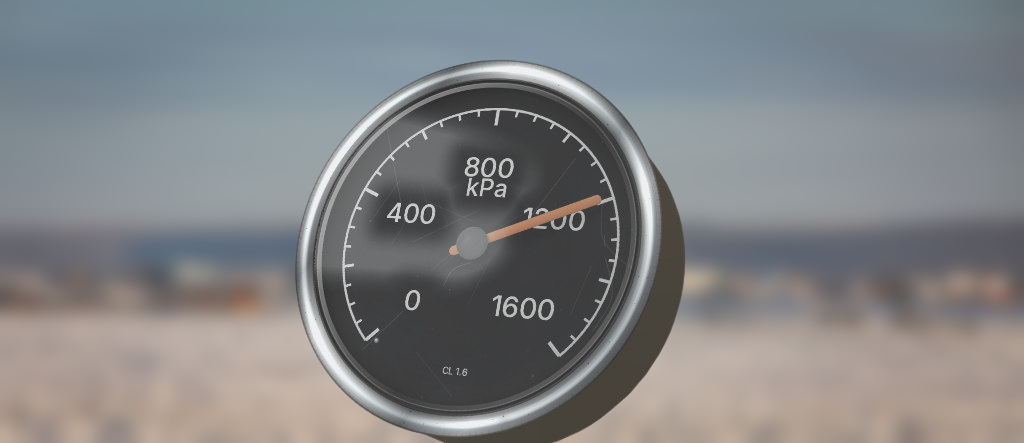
1200 kPa
